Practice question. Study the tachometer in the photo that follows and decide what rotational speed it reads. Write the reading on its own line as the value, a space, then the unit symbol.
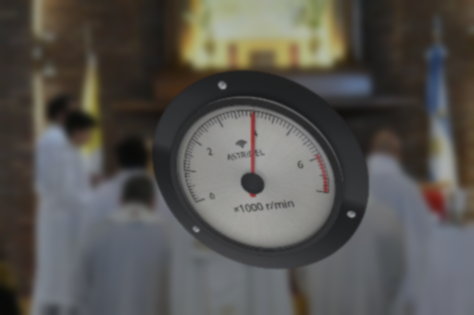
4000 rpm
